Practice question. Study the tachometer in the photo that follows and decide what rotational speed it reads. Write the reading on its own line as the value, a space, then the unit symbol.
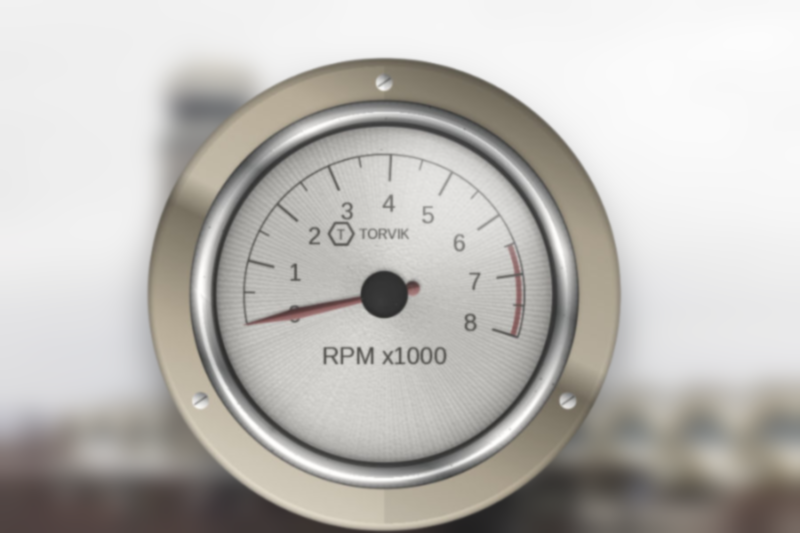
0 rpm
